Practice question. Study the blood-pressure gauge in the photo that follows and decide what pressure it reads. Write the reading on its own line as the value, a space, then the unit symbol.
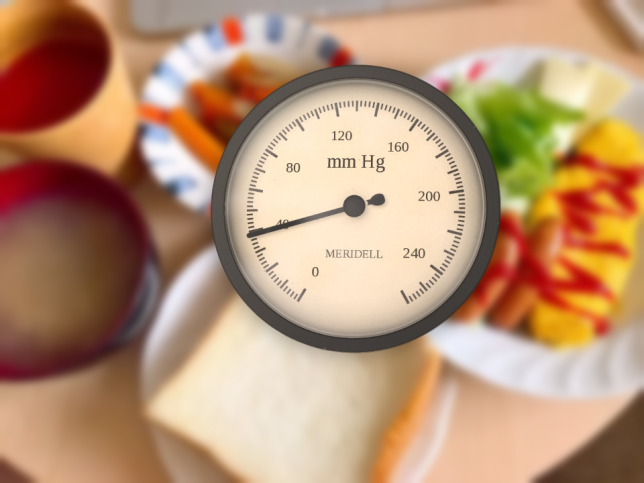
38 mmHg
